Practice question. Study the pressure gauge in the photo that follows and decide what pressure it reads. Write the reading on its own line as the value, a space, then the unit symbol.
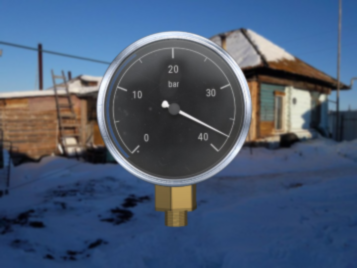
37.5 bar
